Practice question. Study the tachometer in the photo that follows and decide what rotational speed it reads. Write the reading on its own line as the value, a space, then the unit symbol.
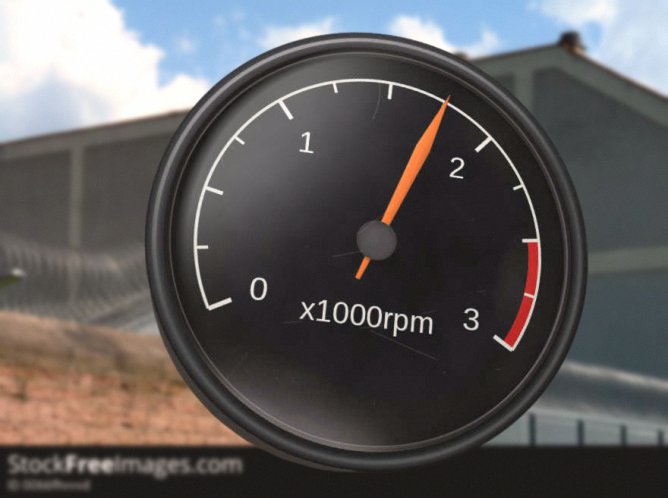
1750 rpm
